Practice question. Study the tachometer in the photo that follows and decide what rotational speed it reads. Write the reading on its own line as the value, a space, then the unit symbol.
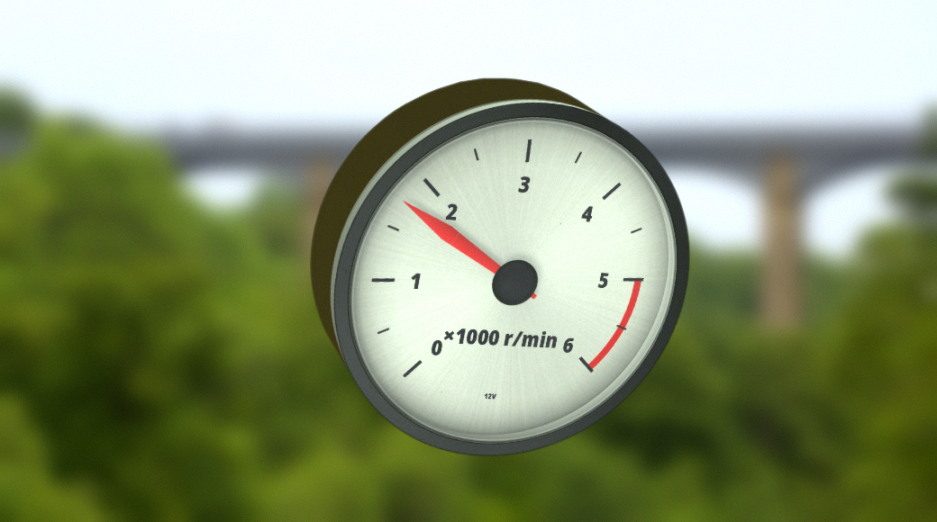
1750 rpm
